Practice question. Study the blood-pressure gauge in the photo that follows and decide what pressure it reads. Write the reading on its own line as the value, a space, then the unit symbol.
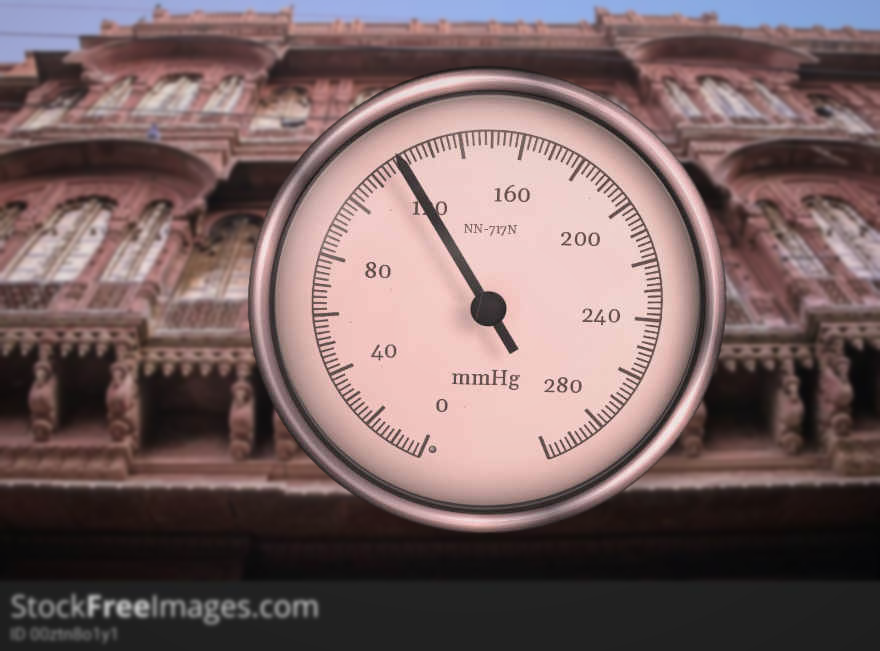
120 mmHg
